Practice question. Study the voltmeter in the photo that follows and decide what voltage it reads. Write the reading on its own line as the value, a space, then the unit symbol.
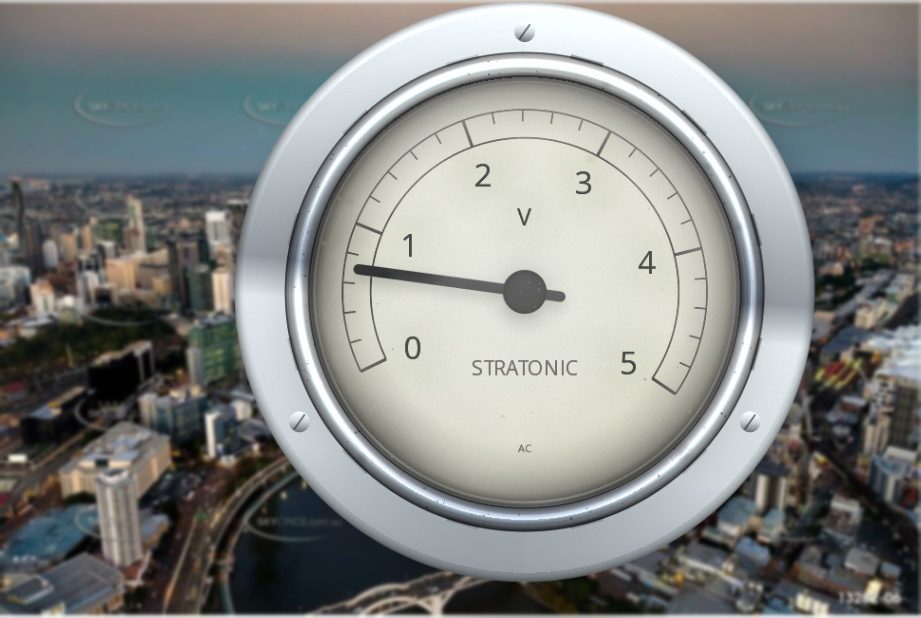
0.7 V
